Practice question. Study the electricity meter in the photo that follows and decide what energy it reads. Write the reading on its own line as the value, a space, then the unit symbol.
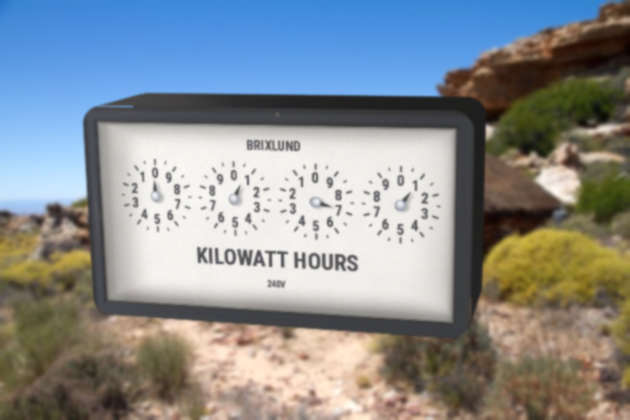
71 kWh
